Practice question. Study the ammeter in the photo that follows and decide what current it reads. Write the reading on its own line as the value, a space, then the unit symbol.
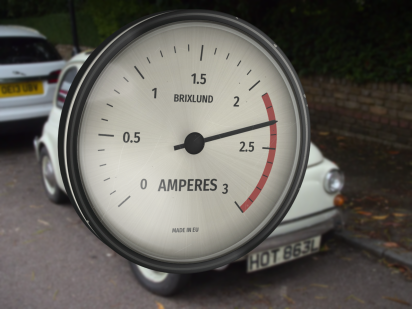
2.3 A
